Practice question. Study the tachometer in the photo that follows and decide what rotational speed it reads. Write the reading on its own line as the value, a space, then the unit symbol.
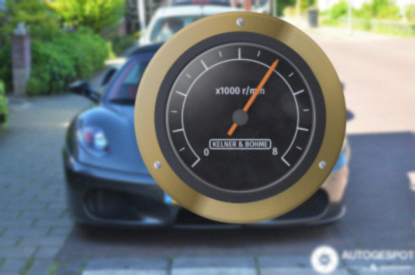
5000 rpm
